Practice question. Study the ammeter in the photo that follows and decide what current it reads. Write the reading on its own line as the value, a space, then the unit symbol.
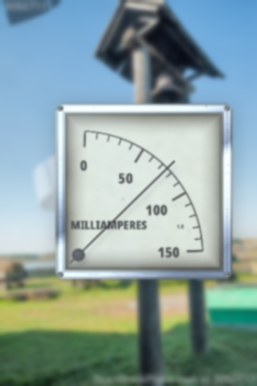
75 mA
